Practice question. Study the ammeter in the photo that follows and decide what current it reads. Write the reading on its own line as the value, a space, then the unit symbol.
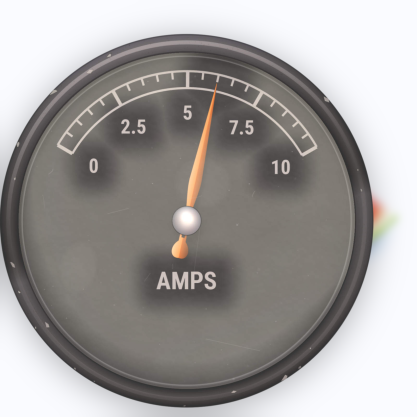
6 A
